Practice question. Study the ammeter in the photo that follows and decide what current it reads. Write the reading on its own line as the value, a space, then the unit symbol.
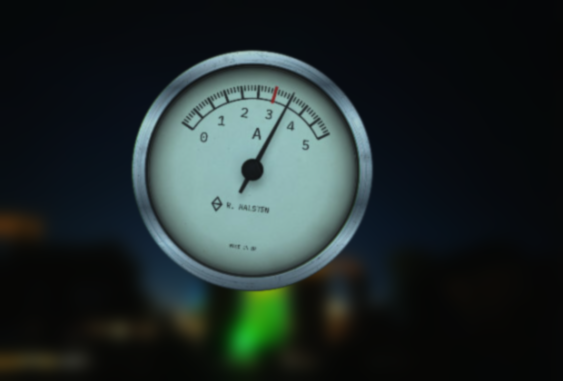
3.5 A
